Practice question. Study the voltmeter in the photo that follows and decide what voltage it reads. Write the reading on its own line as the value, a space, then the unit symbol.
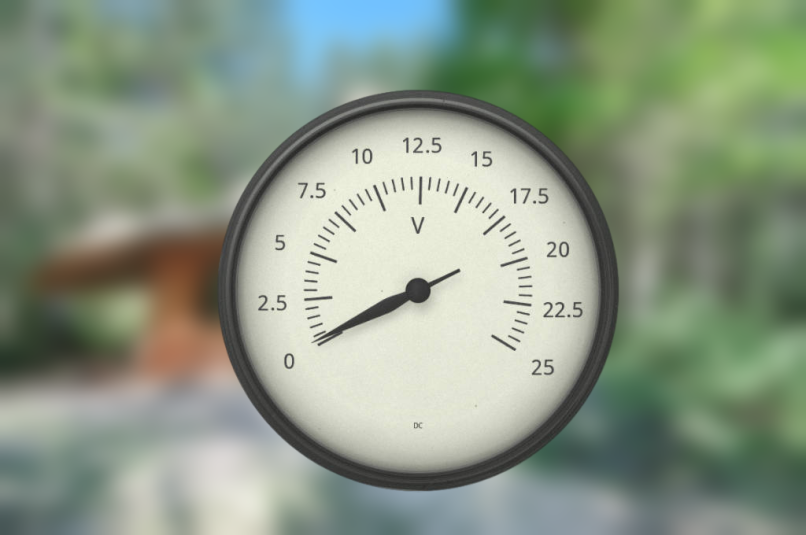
0.25 V
